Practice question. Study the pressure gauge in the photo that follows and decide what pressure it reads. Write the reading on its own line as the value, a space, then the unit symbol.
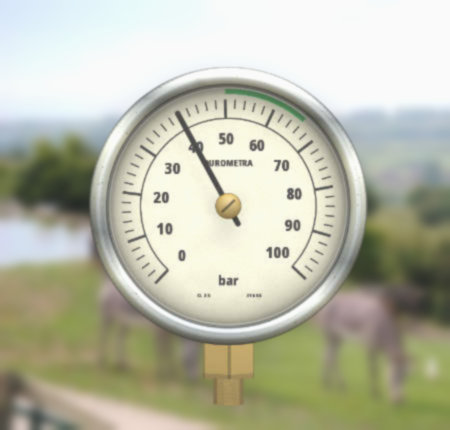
40 bar
